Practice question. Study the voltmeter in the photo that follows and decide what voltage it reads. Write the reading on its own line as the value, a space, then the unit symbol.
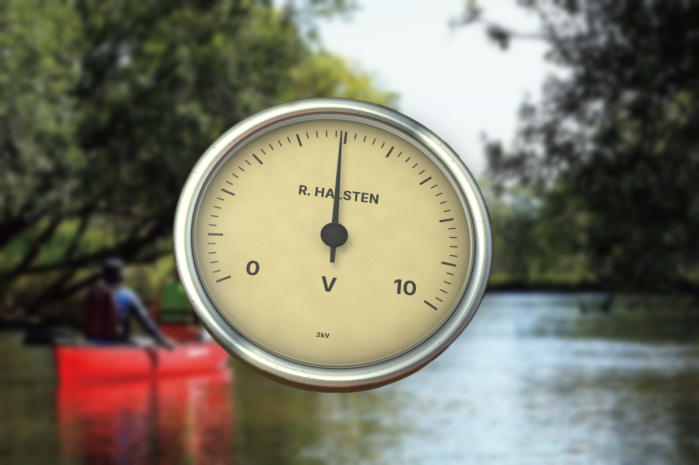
4.9 V
